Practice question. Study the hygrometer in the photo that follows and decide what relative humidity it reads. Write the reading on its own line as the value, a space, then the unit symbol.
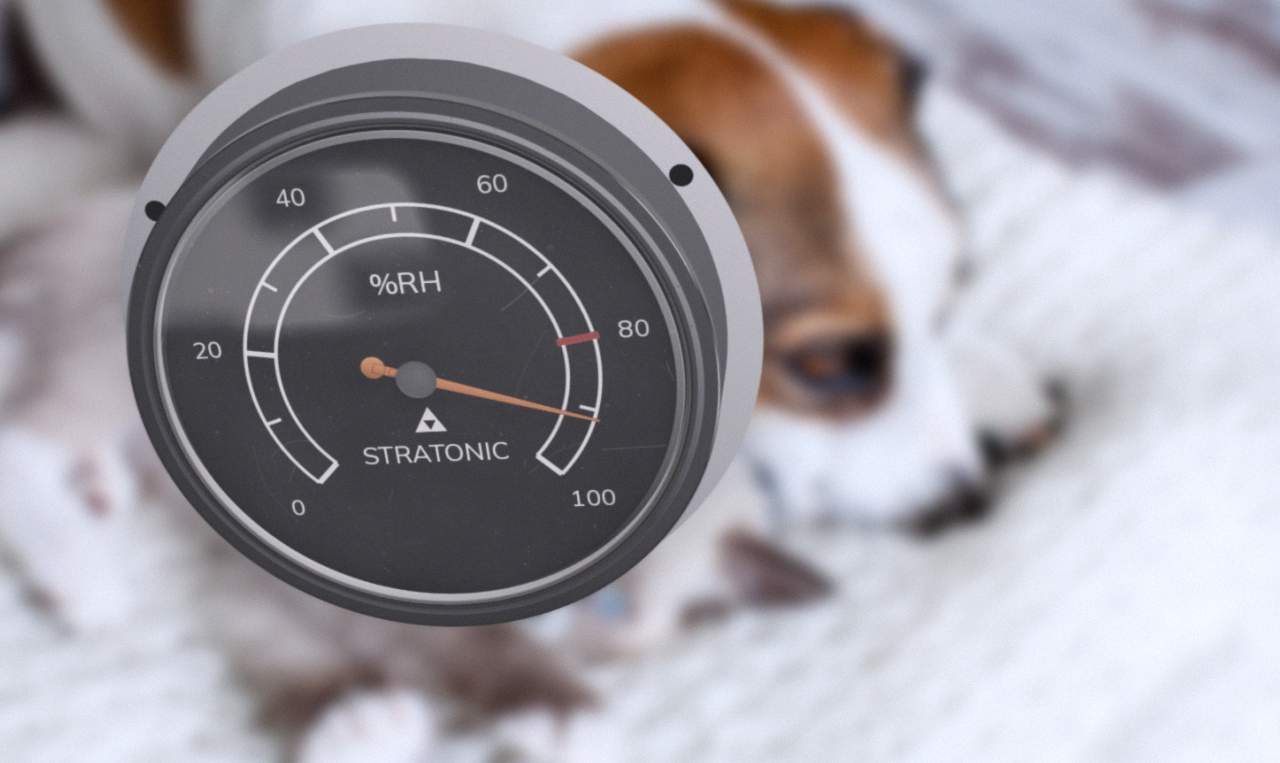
90 %
